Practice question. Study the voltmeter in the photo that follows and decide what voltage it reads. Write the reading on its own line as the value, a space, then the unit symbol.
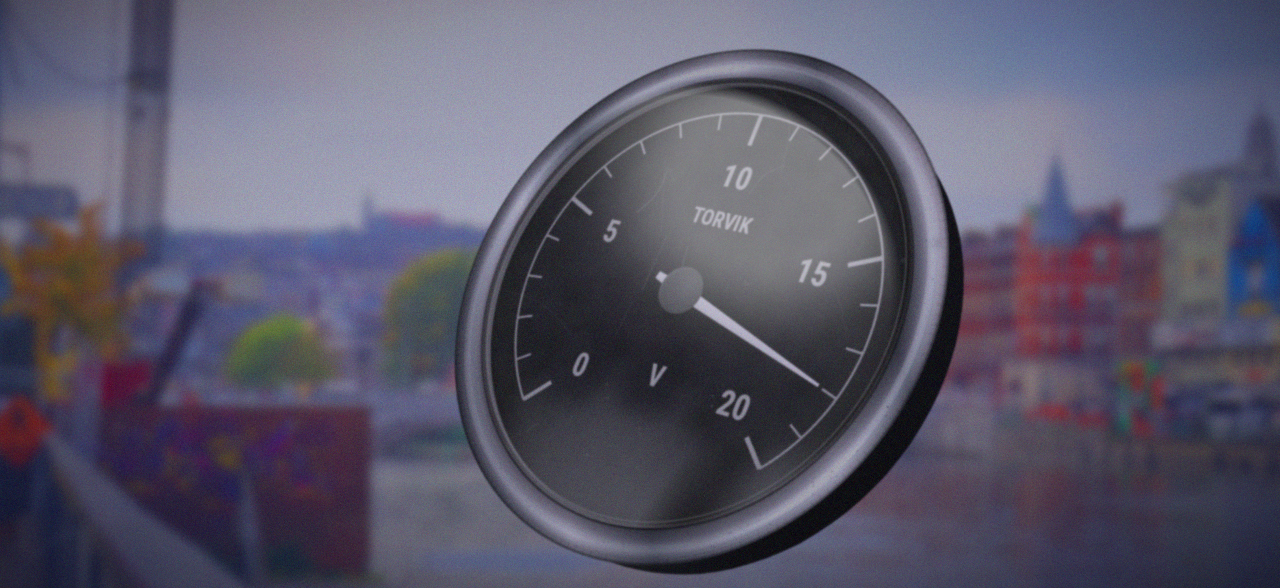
18 V
